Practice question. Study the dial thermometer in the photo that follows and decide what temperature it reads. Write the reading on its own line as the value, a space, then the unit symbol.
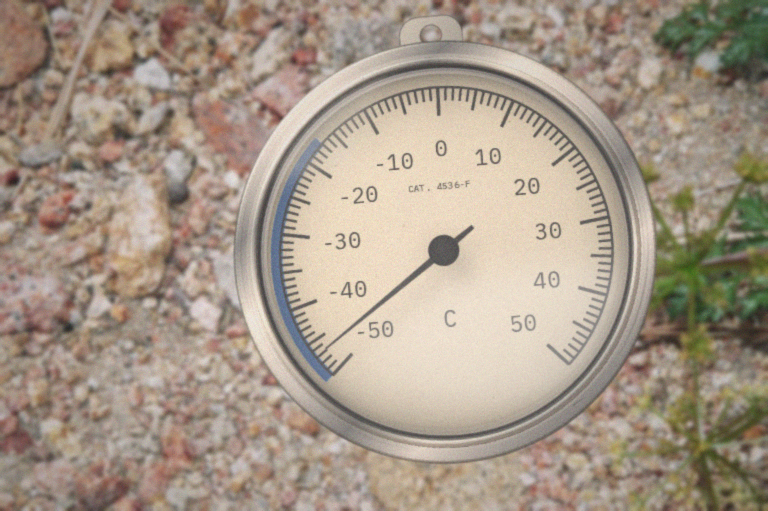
-47 °C
